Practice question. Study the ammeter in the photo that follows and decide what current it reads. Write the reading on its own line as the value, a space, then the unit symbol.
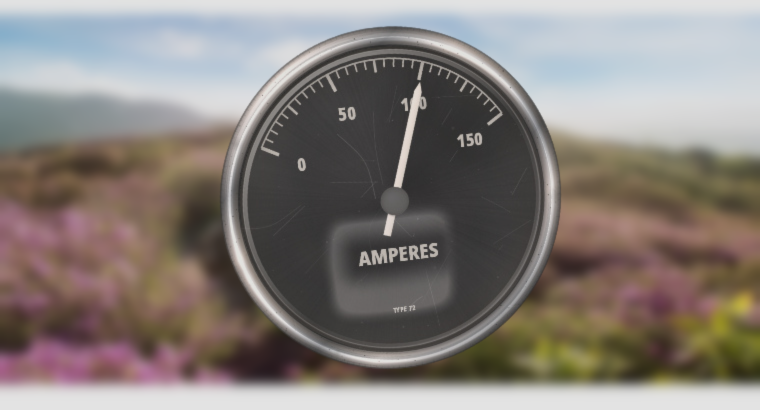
100 A
